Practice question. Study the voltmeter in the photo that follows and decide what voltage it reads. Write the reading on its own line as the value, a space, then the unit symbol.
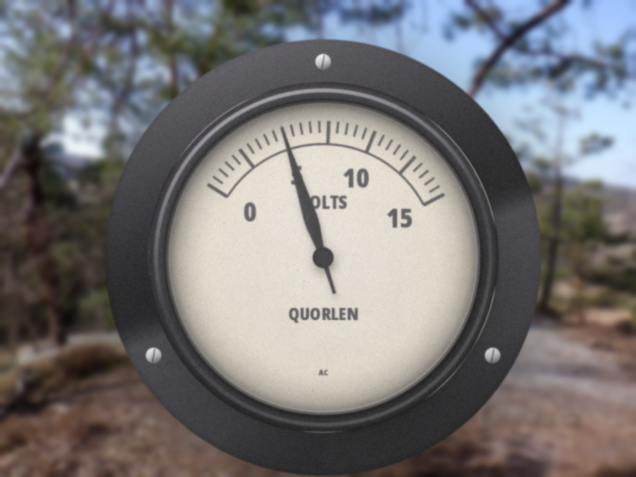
5 V
